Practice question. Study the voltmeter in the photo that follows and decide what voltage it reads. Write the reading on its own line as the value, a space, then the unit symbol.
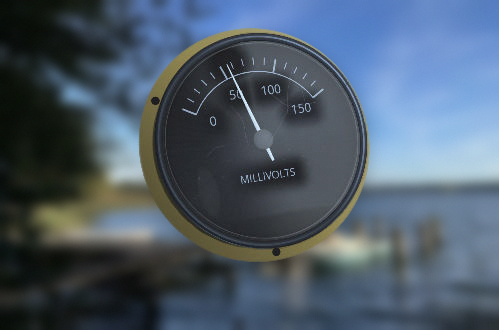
55 mV
